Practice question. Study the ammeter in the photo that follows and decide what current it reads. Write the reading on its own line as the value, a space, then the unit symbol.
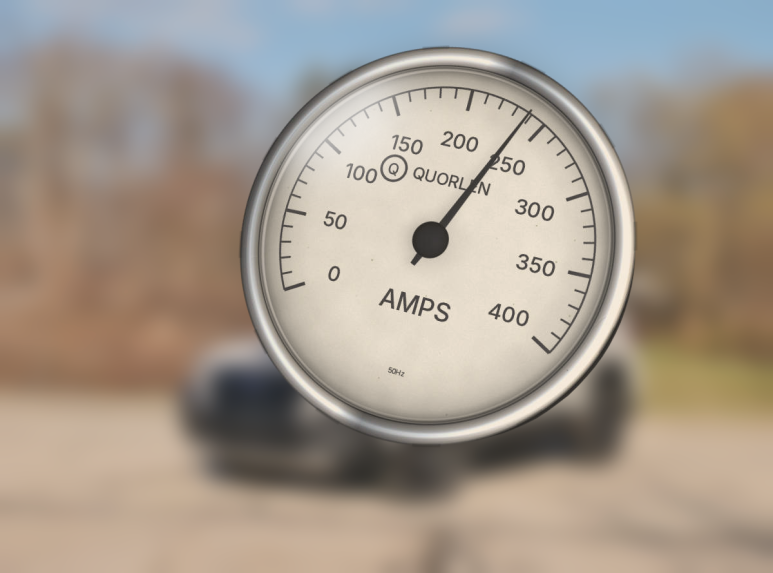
240 A
